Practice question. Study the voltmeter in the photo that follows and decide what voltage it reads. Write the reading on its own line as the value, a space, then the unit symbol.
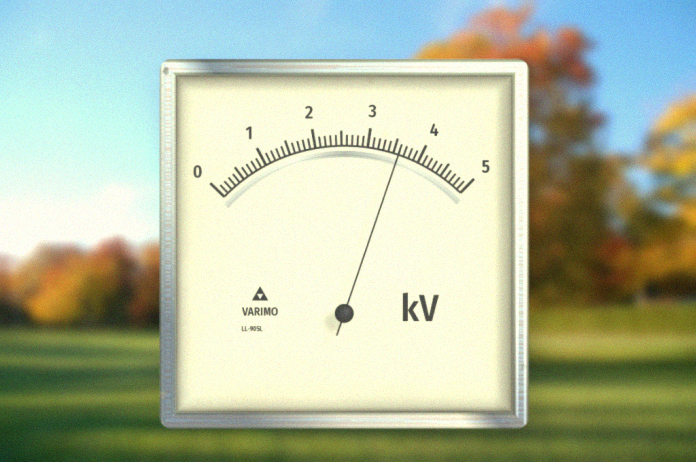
3.6 kV
